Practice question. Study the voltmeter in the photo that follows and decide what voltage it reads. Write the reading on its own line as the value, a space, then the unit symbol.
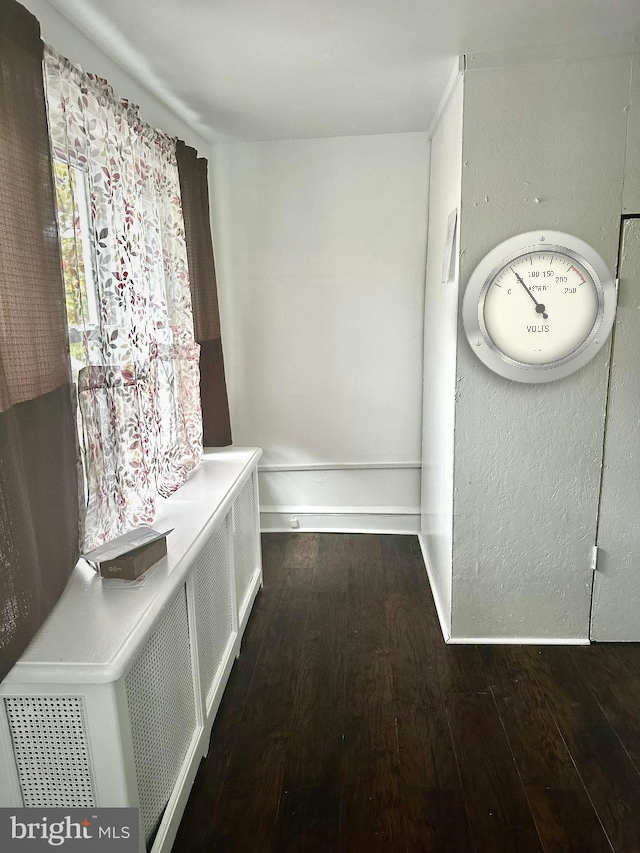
50 V
